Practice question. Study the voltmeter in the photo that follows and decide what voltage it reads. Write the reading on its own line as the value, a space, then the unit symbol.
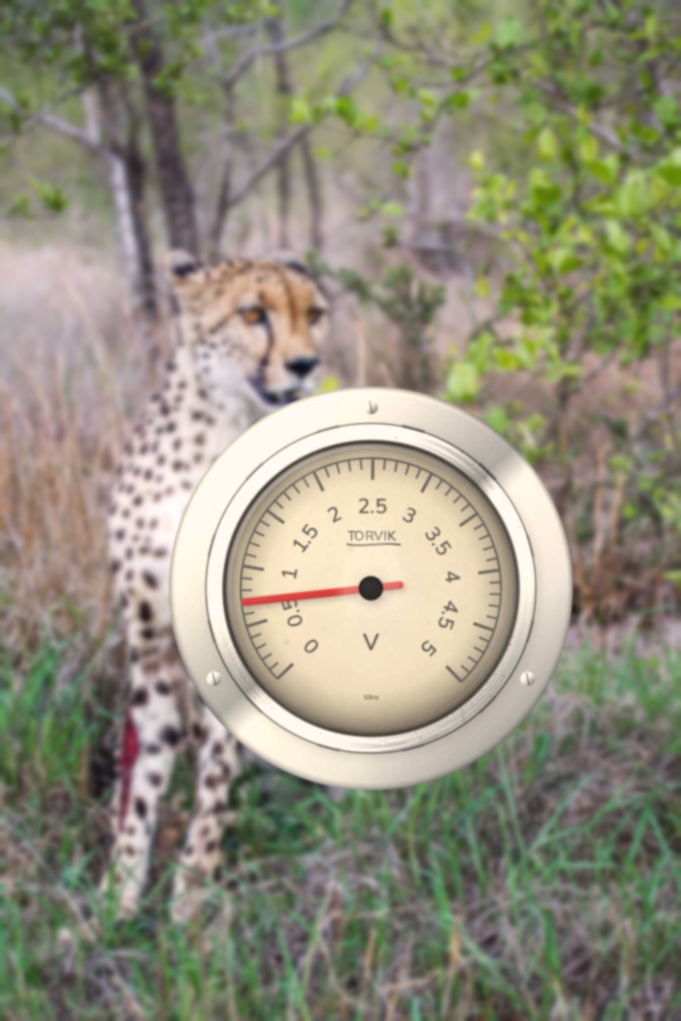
0.7 V
